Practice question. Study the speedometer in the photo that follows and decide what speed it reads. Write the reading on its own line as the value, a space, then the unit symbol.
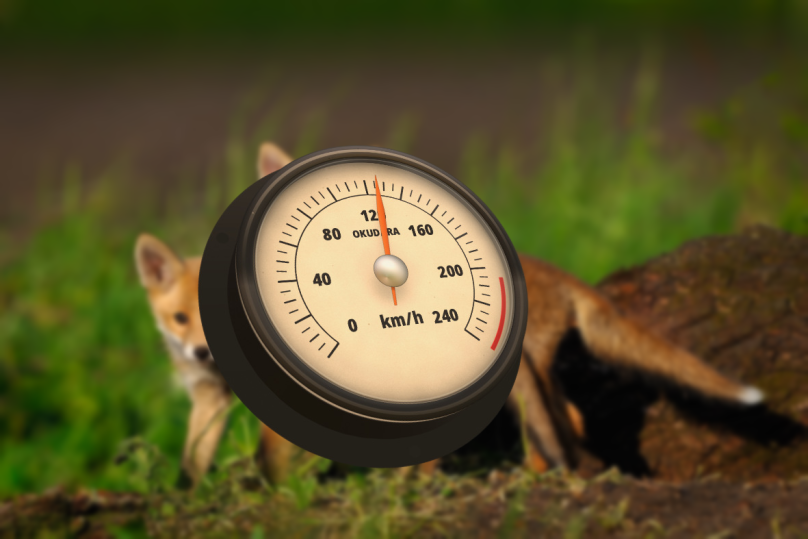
125 km/h
